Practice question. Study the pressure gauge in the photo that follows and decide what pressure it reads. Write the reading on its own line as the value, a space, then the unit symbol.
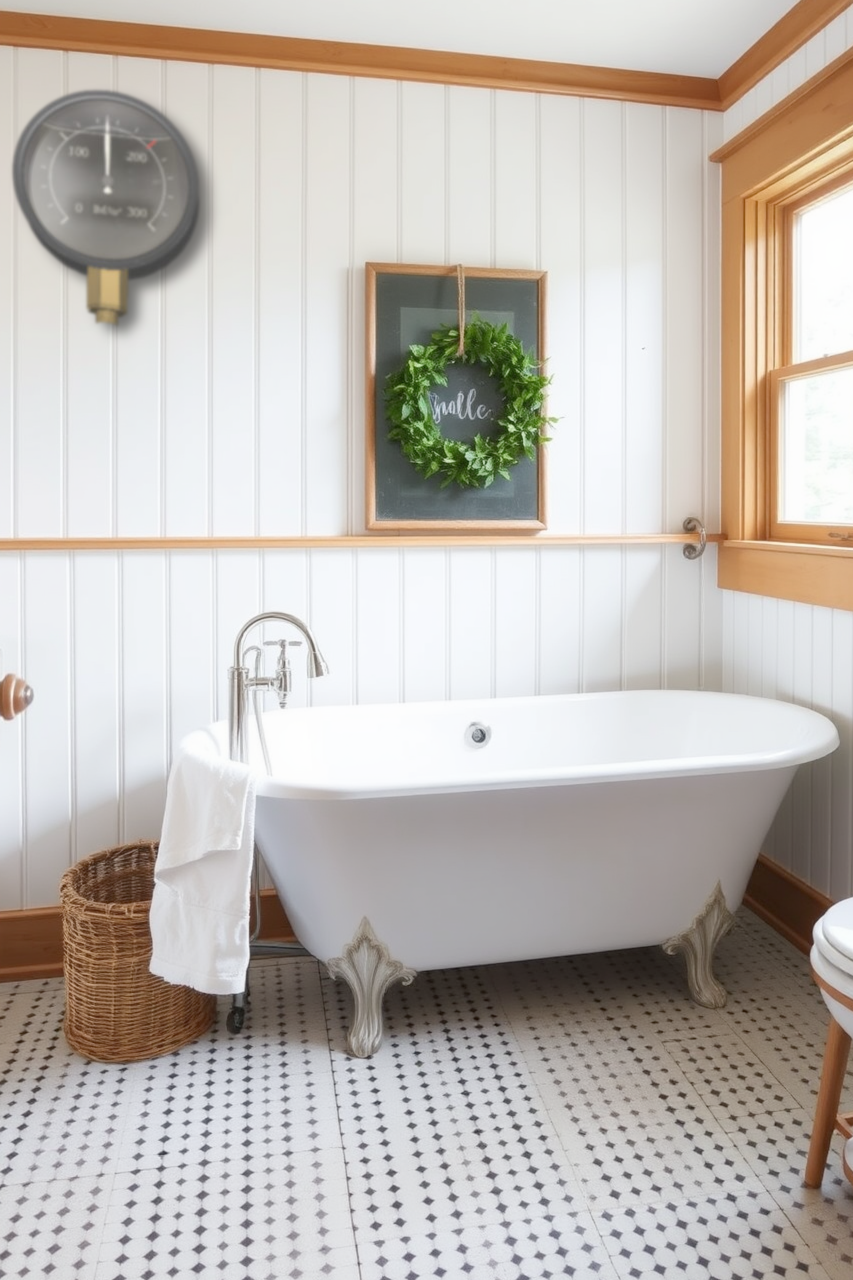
150 psi
